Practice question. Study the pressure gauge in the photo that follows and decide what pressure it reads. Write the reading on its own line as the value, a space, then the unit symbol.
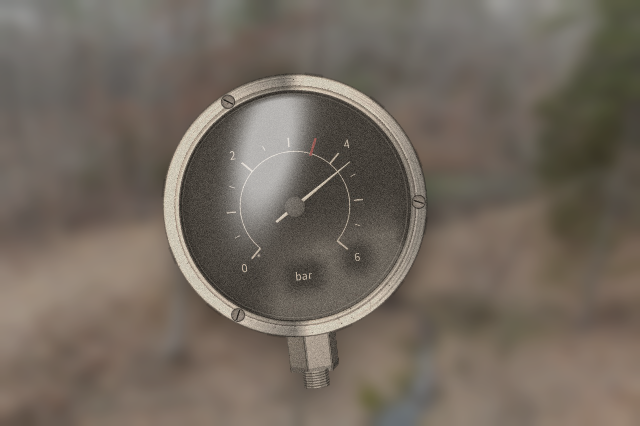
4.25 bar
